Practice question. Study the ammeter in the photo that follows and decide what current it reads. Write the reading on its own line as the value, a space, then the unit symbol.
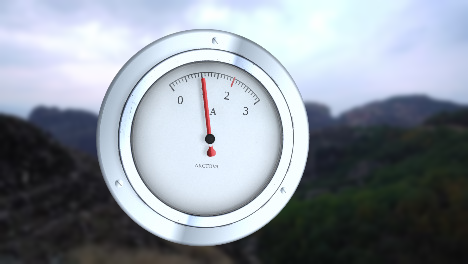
1 kA
